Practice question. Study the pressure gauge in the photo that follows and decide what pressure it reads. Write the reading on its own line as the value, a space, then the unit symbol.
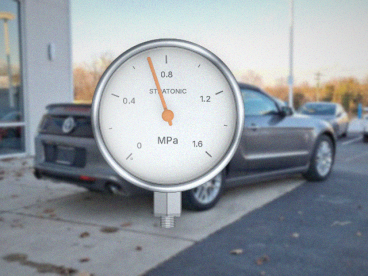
0.7 MPa
